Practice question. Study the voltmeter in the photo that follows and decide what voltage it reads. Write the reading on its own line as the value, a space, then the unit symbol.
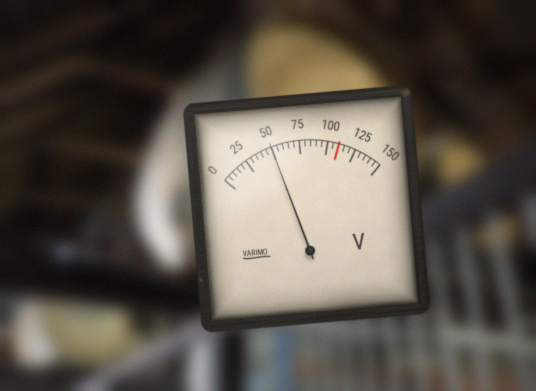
50 V
